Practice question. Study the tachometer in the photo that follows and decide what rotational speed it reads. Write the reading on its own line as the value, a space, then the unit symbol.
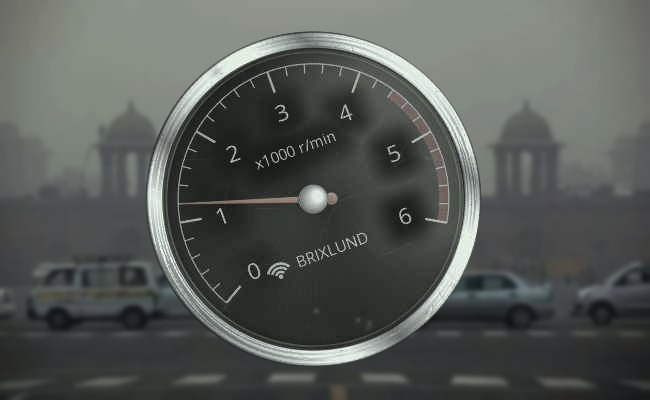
1200 rpm
